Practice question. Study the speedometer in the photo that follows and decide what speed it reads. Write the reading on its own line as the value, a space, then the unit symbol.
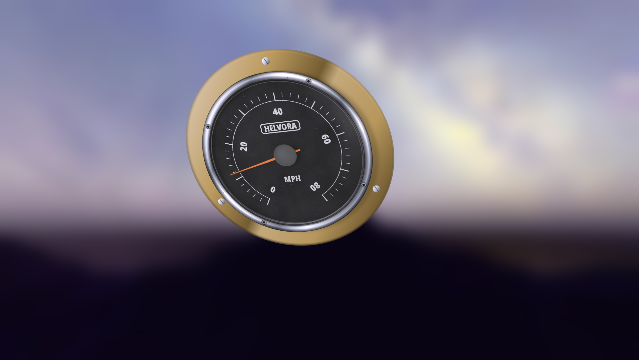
12 mph
